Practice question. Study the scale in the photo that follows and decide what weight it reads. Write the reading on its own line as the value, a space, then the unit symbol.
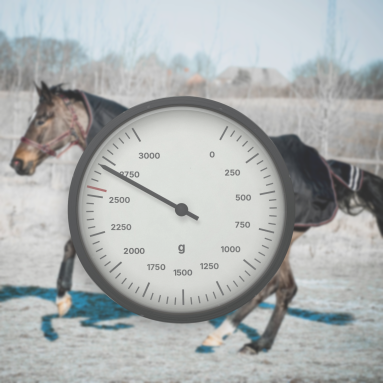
2700 g
